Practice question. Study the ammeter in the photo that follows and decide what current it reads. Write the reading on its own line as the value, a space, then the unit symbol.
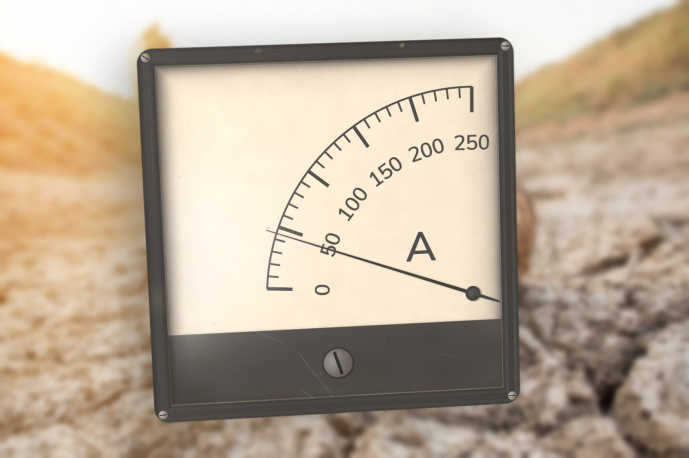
45 A
